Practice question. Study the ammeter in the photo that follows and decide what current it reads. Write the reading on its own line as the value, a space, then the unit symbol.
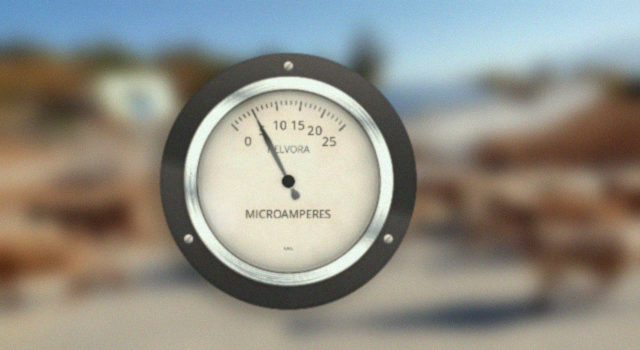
5 µA
